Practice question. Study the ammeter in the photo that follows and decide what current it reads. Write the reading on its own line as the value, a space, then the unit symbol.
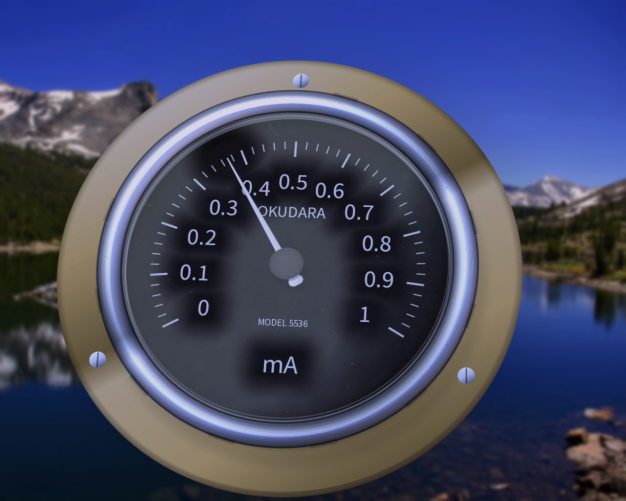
0.37 mA
